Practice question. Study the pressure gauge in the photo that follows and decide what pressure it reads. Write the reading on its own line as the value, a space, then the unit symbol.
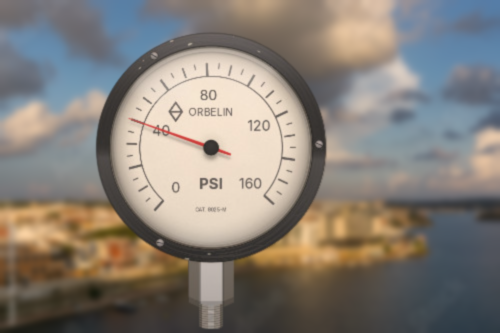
40 psi
